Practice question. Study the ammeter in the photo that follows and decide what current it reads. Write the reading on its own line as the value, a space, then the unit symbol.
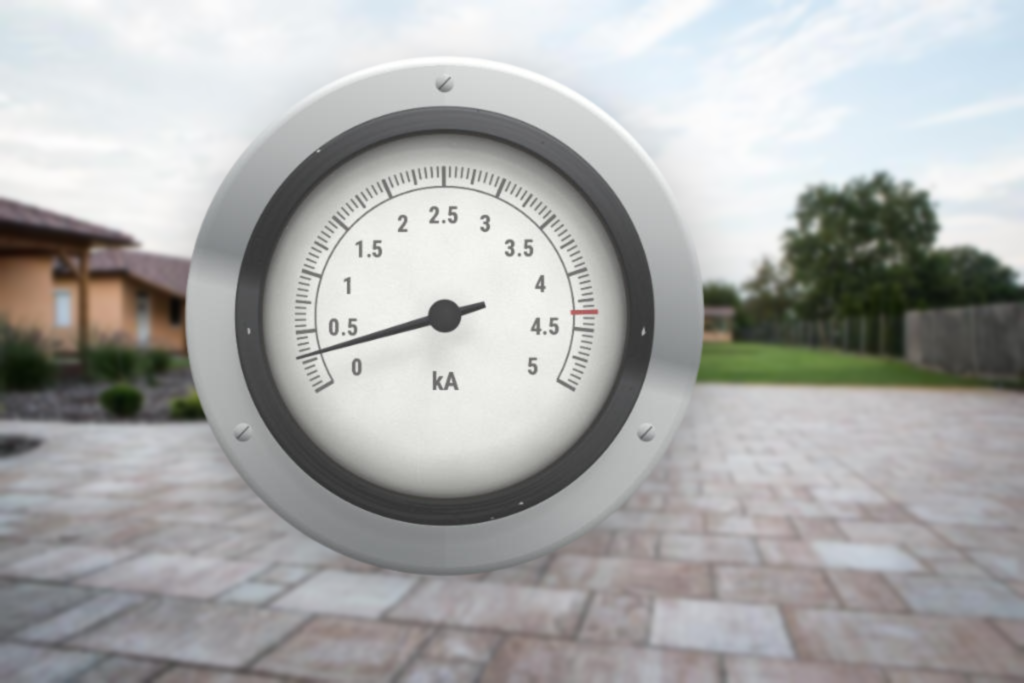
0.3 kA
